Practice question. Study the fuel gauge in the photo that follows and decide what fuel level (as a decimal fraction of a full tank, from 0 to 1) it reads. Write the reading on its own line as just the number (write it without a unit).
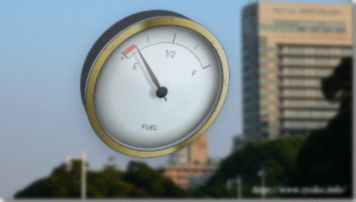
0.125
